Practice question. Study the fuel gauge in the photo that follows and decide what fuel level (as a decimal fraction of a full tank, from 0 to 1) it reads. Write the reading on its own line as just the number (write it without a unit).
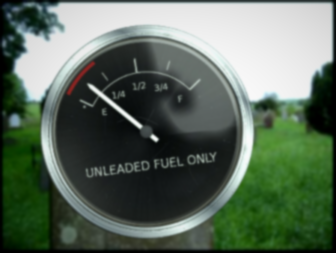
0.125
